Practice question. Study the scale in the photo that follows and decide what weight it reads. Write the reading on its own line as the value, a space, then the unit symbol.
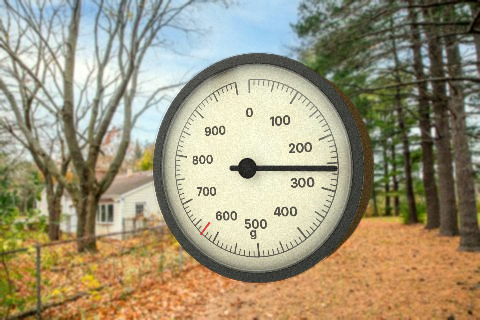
260 g
